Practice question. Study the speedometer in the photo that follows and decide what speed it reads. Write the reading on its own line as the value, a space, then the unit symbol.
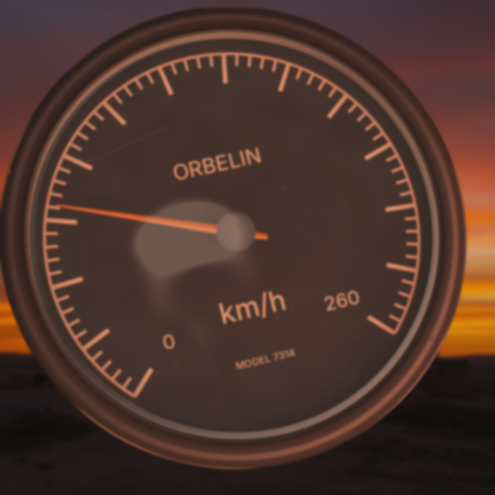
64 km/h
